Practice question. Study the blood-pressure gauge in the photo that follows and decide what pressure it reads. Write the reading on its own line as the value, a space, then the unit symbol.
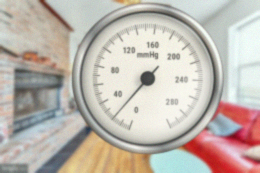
20 mmHg
